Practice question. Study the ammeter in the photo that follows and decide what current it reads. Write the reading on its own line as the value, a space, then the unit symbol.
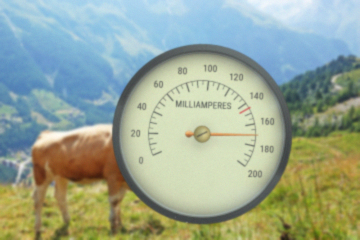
170 mA
